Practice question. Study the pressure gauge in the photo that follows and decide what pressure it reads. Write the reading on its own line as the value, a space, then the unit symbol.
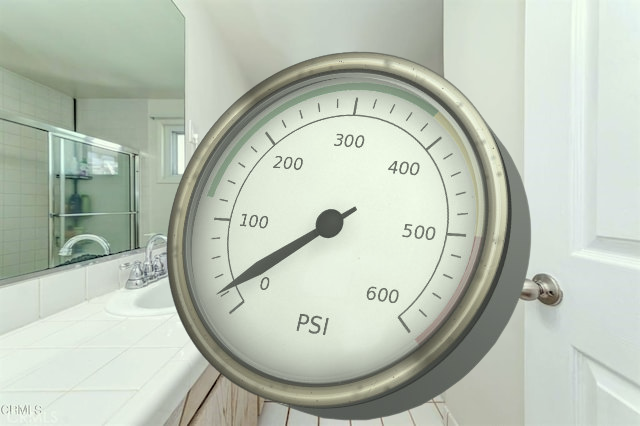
20 psi
